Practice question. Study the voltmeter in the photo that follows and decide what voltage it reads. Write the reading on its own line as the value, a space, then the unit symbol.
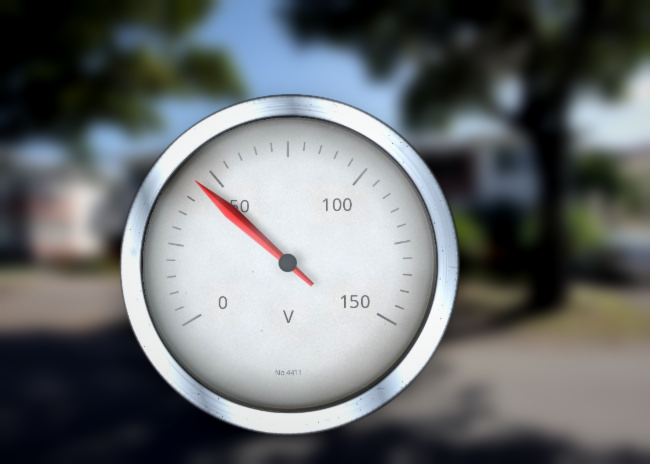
45 V
